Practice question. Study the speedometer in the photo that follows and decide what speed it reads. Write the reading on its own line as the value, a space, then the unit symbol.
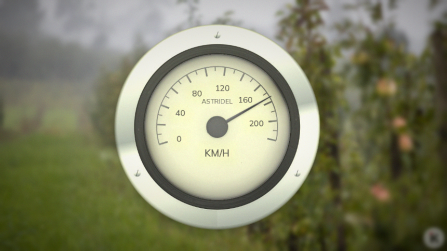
175 km/h
